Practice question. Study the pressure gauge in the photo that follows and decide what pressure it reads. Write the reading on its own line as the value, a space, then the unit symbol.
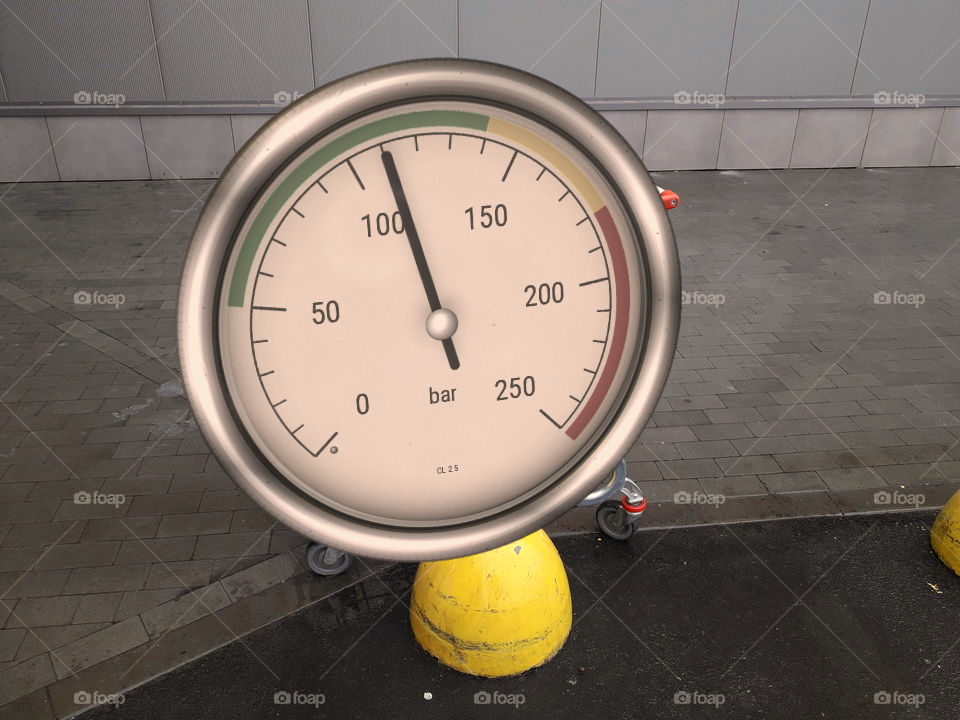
110 bar
